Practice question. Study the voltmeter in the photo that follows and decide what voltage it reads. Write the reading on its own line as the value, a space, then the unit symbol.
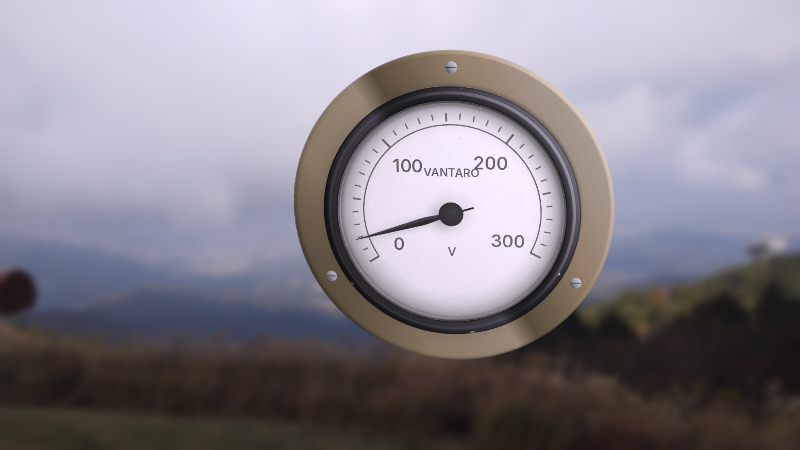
20 V
